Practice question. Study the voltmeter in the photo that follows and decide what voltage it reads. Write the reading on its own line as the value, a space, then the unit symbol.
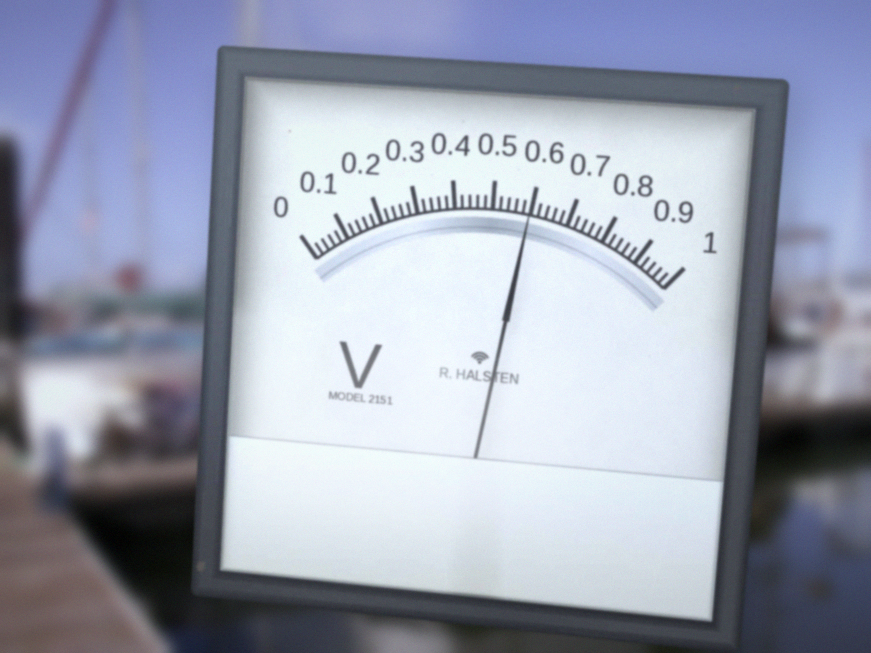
0.6 V
